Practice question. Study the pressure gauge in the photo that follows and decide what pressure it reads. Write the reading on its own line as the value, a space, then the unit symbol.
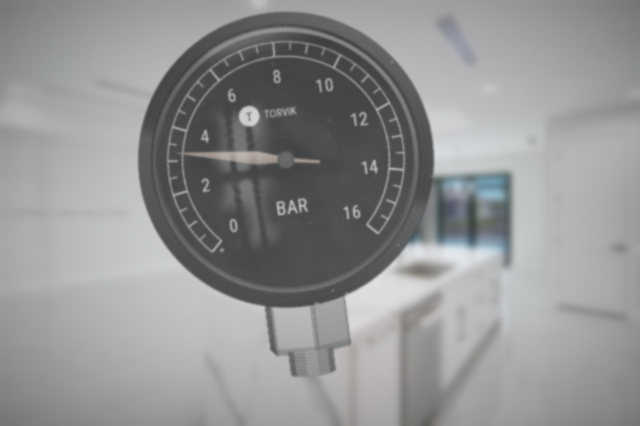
3.25 bar
